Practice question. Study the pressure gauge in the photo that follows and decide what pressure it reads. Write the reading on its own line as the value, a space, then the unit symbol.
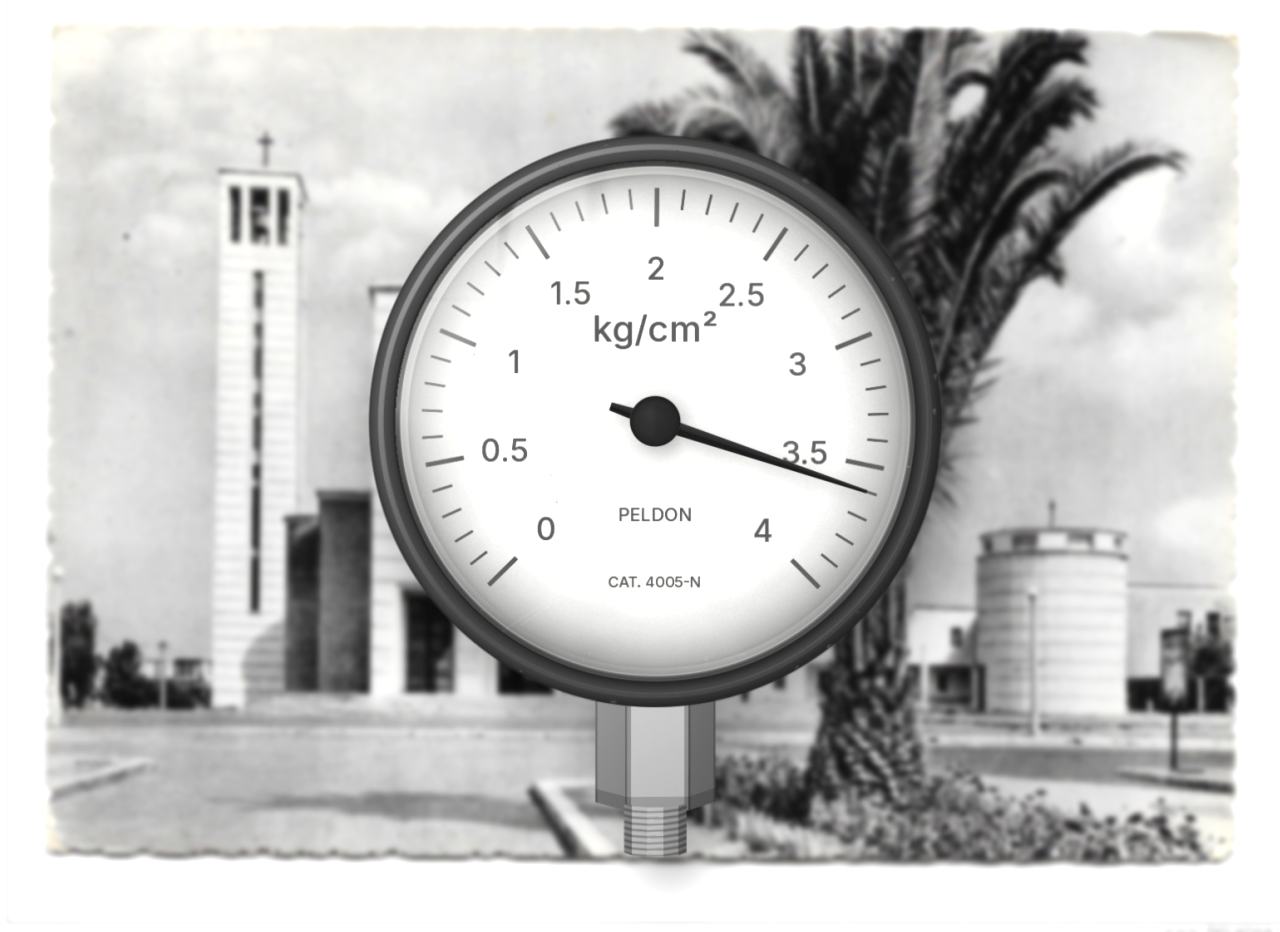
3.6 kg/cm²
